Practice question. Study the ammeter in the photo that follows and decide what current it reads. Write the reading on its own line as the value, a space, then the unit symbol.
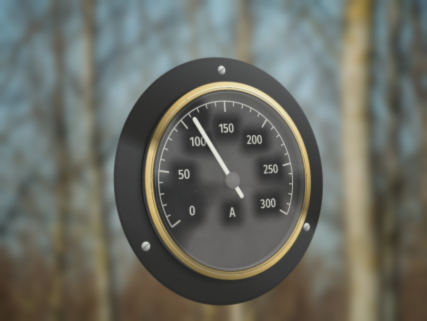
110 A
